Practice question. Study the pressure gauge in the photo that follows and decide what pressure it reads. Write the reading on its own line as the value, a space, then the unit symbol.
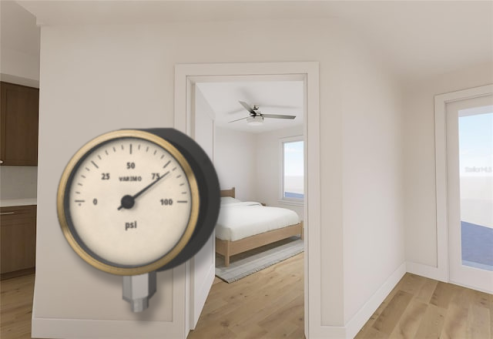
80 psi
